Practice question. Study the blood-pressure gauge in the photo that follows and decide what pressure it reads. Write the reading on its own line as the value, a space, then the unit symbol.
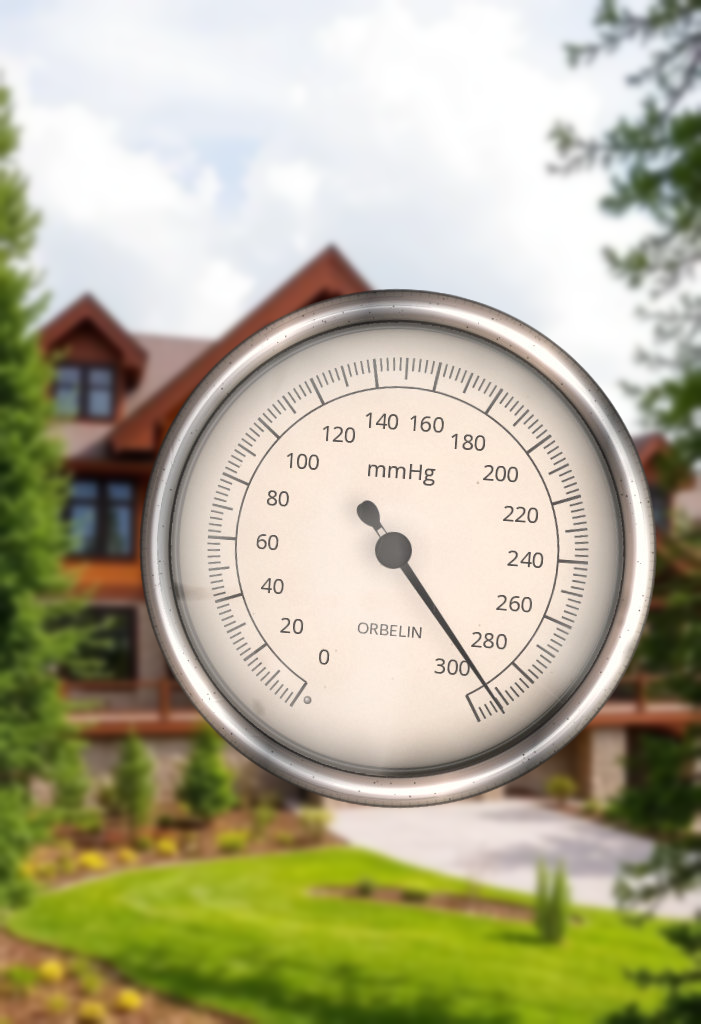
292 mmHg
